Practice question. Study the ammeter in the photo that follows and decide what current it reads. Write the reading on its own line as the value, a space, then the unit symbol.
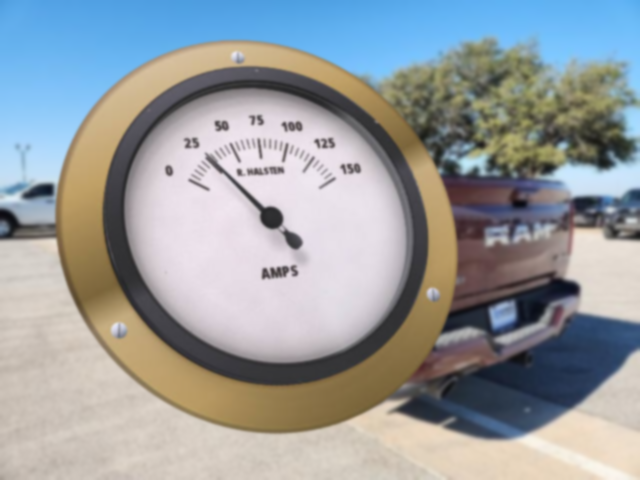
25 A
